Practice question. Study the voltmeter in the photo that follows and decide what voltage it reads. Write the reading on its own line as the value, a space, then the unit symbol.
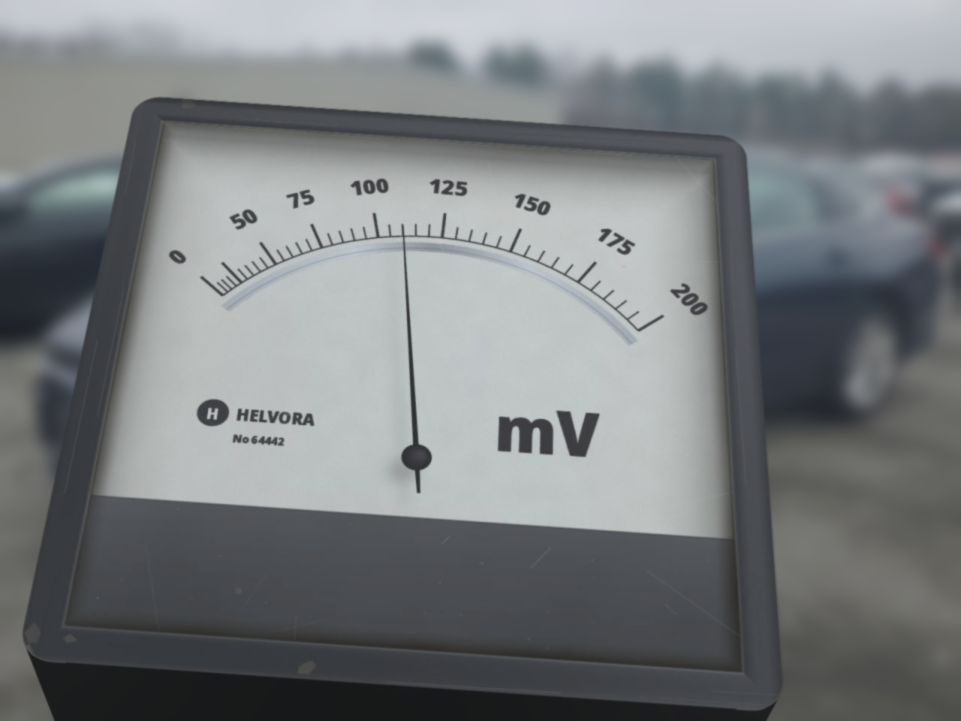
110 mV
